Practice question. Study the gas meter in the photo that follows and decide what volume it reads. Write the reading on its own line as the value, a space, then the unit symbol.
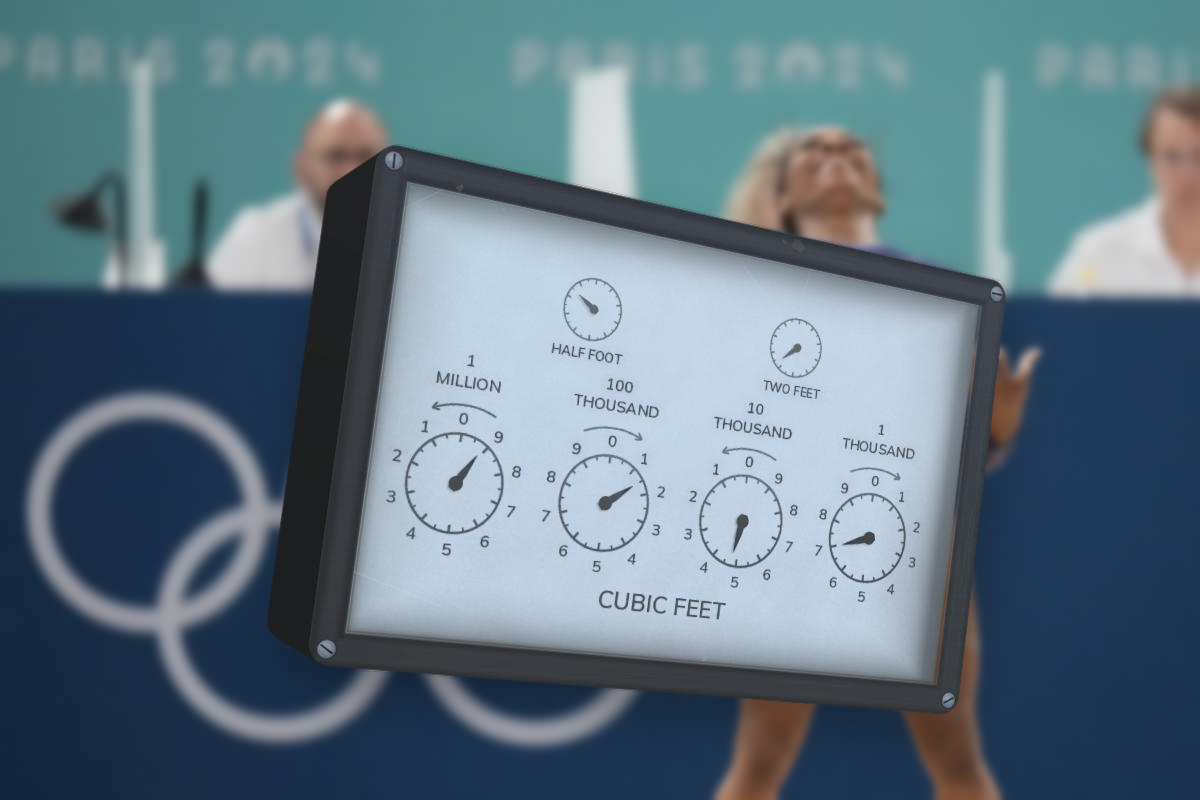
914700 ft³
